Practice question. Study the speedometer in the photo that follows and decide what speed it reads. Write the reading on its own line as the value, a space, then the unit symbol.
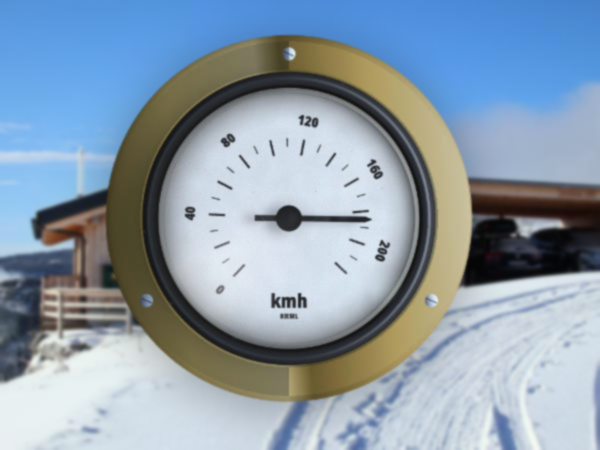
185 km/h
